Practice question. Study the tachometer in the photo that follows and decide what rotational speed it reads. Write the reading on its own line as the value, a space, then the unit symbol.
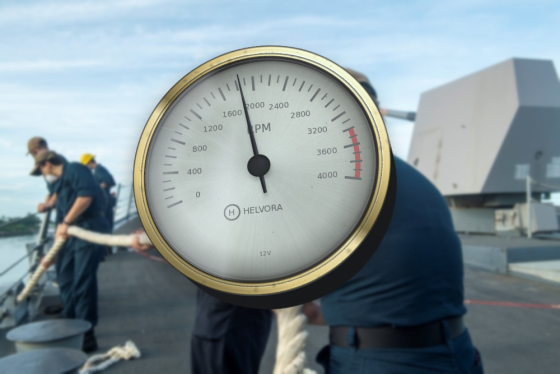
1850 rpm
